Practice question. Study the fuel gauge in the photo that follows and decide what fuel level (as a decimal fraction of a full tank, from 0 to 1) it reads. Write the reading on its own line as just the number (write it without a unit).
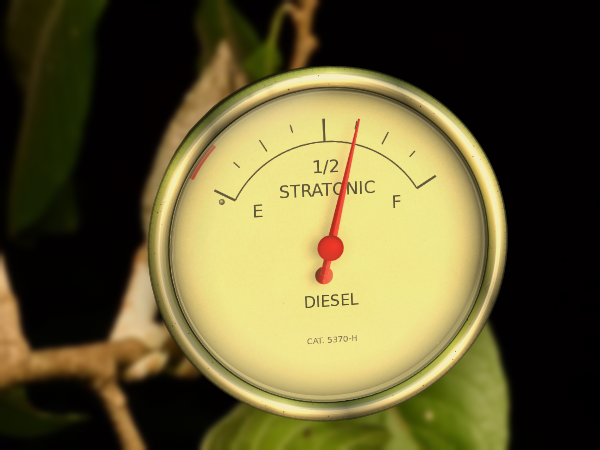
0.625
